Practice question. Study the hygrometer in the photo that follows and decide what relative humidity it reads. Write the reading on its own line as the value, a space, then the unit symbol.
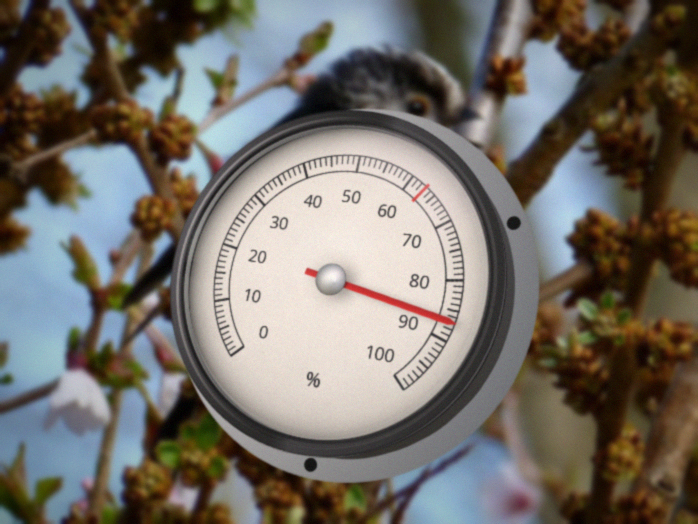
87 %
